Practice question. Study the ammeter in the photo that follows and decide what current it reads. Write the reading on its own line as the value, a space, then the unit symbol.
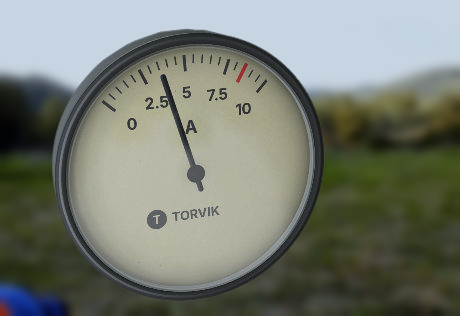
3.5 A
